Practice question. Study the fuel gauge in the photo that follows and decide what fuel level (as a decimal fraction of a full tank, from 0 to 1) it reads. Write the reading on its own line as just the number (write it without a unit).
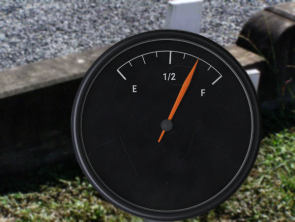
0.75
